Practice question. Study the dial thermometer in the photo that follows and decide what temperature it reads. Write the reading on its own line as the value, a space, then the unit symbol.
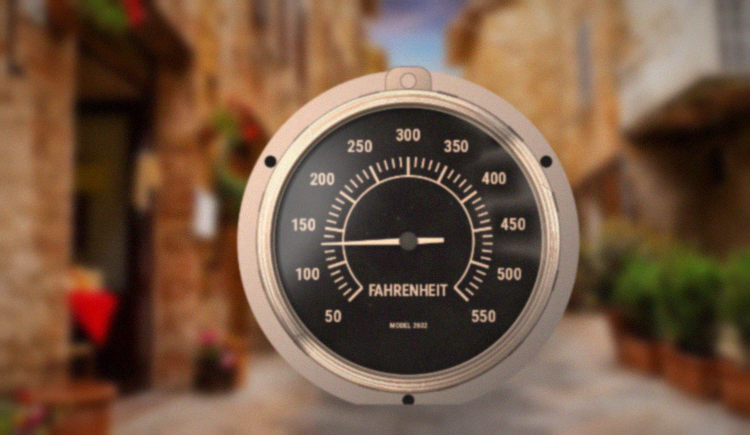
130 °F
